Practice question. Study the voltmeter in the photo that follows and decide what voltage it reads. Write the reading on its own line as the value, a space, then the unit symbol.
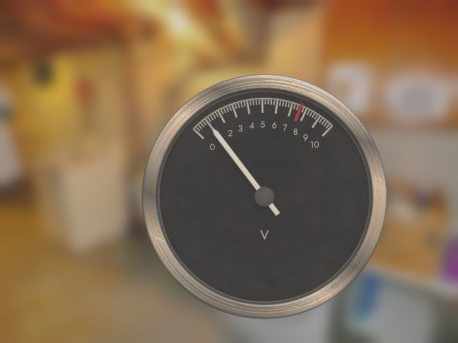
1 V
